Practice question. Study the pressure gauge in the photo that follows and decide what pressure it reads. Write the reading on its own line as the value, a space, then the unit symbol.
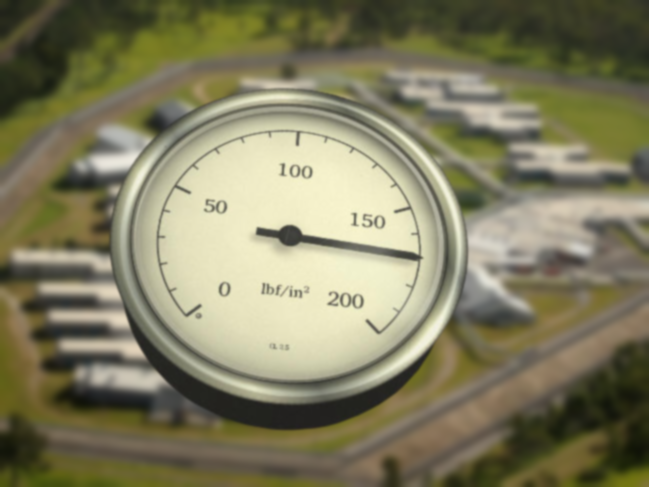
170 psi
